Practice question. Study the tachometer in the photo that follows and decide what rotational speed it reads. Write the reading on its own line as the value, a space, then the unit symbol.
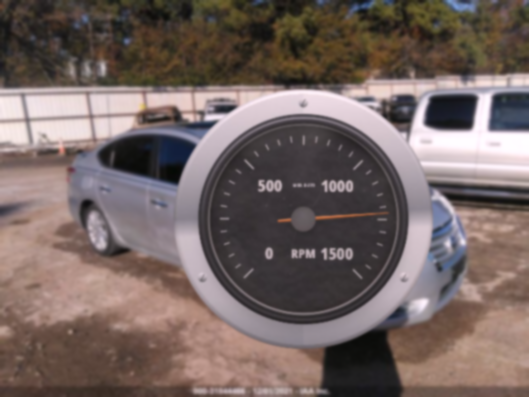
1225 rpm
